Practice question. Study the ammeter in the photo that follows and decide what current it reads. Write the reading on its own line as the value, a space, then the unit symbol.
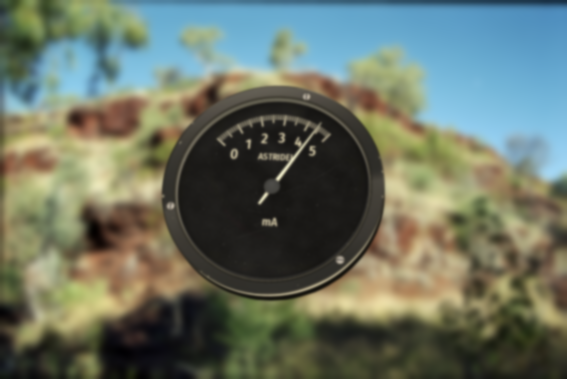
4.5 mA
